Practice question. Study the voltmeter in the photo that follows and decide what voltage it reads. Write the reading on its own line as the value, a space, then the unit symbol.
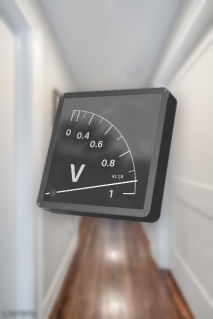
0.95 V
